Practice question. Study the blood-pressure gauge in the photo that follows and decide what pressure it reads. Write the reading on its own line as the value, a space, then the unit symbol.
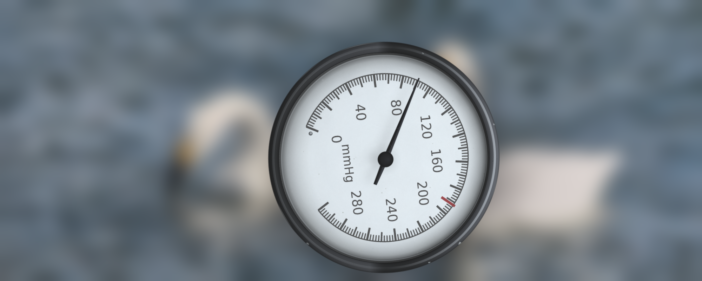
90 mmHg
